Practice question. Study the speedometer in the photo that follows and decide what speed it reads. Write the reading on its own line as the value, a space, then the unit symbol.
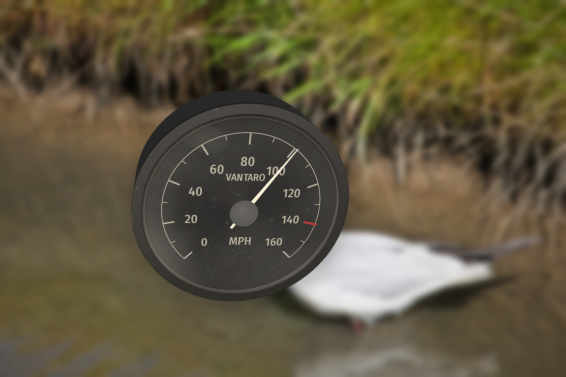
100 mph
